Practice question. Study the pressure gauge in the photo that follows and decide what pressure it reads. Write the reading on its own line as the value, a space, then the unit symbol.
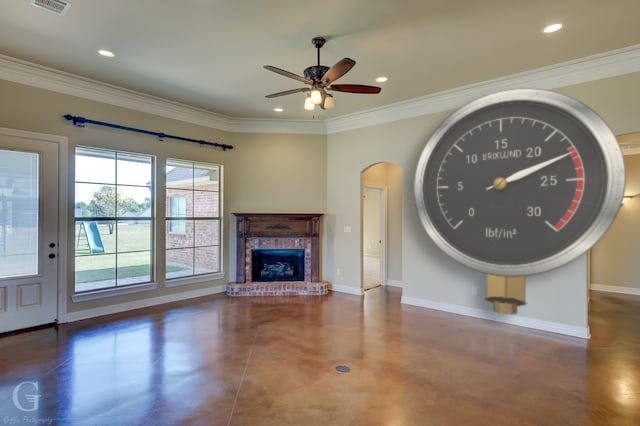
22.5 psi
